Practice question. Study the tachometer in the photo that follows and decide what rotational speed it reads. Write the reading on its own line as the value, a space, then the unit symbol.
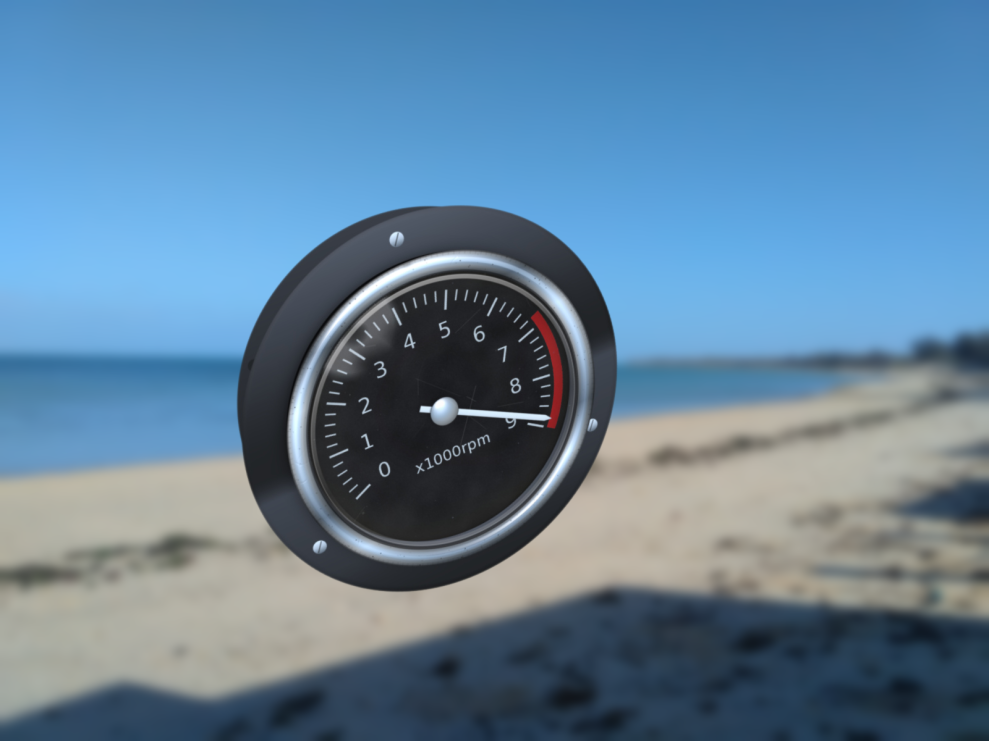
8800 rpm
